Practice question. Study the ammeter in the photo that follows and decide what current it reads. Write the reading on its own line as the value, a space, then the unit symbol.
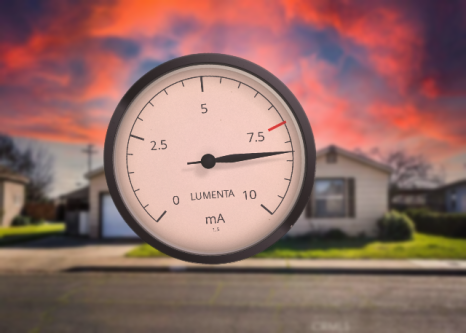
8.25 mA
